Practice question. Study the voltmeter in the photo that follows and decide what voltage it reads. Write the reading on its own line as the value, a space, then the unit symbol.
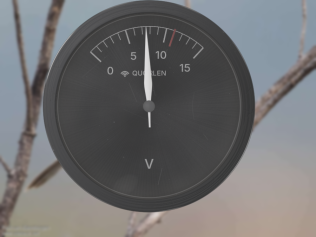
7.5 V
